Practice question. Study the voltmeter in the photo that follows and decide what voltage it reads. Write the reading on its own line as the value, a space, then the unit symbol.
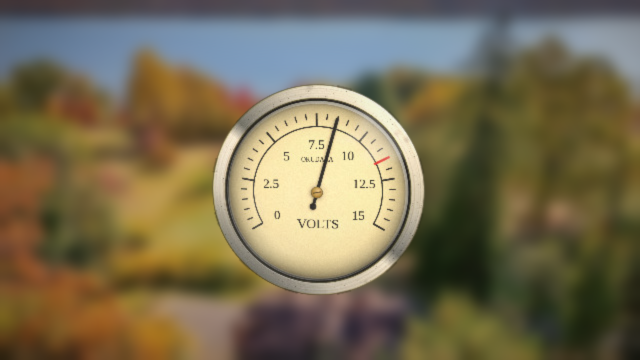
8.5 V
